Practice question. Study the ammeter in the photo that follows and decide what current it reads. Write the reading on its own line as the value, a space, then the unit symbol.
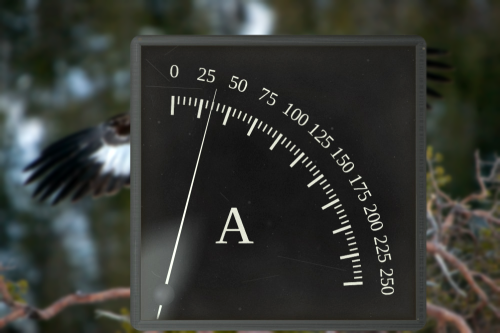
35 A
